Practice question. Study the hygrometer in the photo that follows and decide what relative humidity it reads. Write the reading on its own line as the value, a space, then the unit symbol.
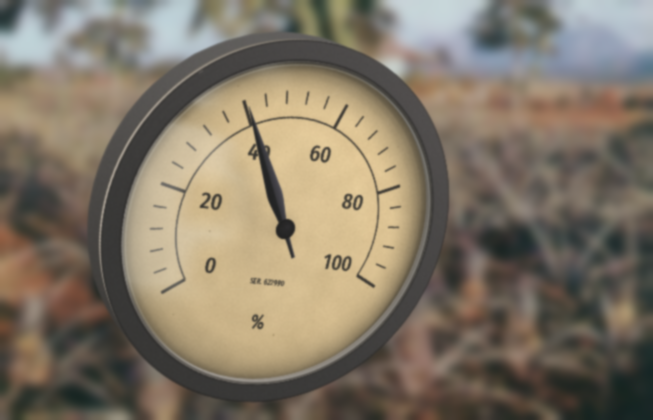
40 %
